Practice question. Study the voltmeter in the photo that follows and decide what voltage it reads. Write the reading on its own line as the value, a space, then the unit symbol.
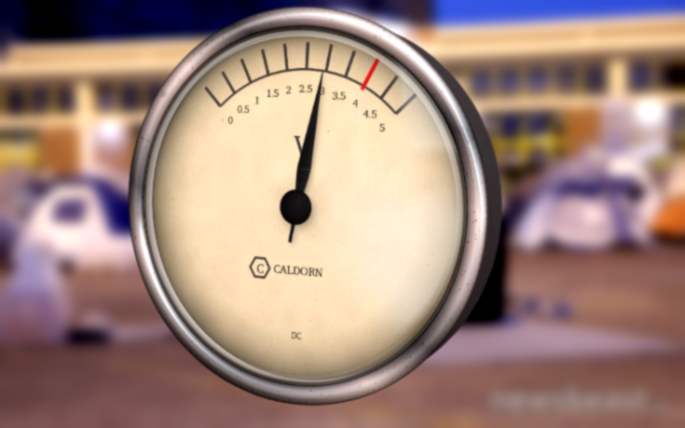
3 V
